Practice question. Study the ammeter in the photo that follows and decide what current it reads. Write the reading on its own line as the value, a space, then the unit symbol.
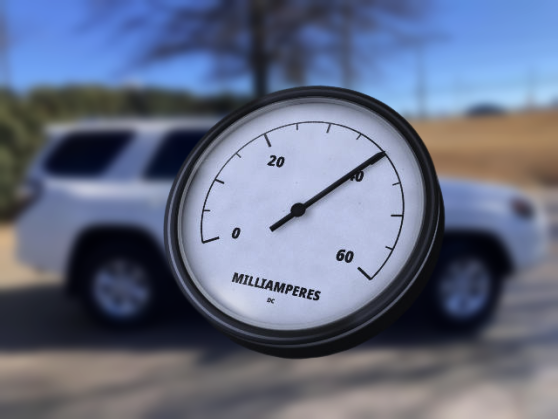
40 mA
